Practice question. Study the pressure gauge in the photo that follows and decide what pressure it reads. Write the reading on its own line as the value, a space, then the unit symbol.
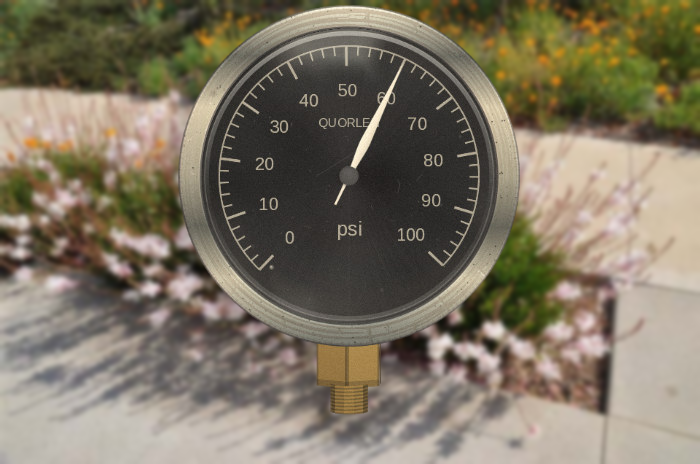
60 psi
